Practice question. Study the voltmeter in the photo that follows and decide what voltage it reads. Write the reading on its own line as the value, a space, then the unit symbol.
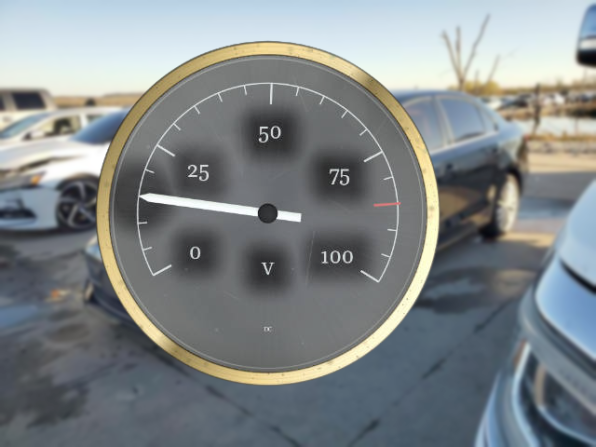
15 V
